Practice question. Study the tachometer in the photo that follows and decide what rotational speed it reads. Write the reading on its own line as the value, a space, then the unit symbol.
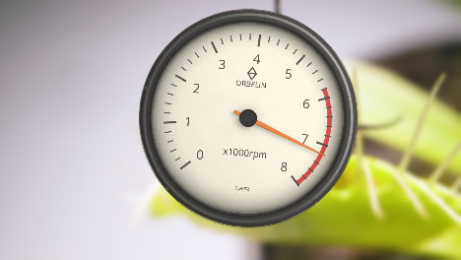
7200 rpm
